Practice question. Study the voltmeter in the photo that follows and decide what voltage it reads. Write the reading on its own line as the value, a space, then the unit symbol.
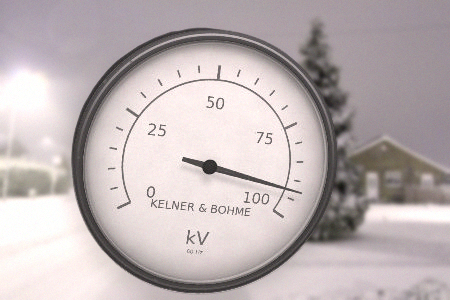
92.5 kV
